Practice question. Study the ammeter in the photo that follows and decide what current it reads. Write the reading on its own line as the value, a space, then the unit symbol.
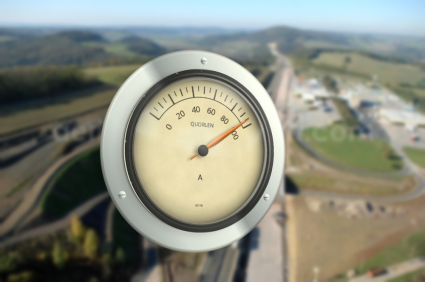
95 A
